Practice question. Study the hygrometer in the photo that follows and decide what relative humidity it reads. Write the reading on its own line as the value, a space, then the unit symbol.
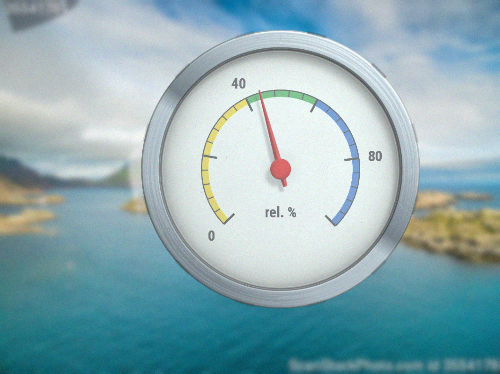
44 %
